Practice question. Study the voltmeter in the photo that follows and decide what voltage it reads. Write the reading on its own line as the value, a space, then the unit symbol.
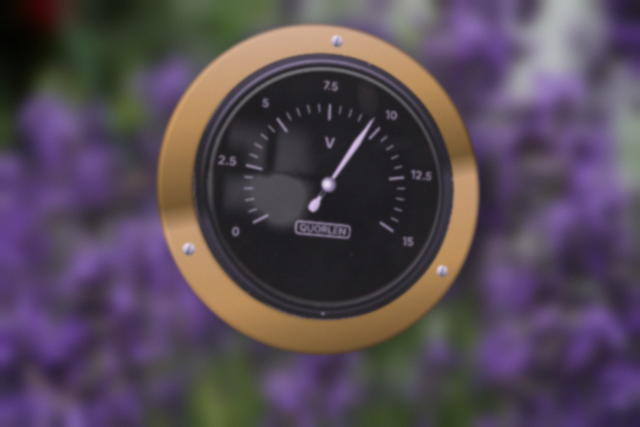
9.5 V
